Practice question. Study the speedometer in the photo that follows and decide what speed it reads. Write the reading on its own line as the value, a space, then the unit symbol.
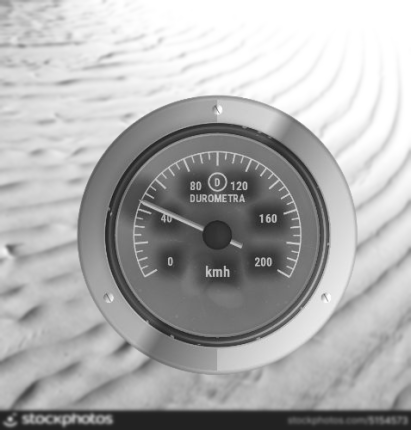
45 km/h
